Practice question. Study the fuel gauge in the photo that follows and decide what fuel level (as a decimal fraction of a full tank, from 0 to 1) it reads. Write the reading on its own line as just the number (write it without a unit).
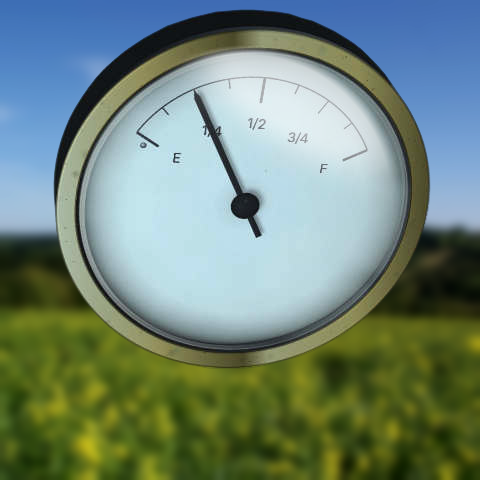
0.25
